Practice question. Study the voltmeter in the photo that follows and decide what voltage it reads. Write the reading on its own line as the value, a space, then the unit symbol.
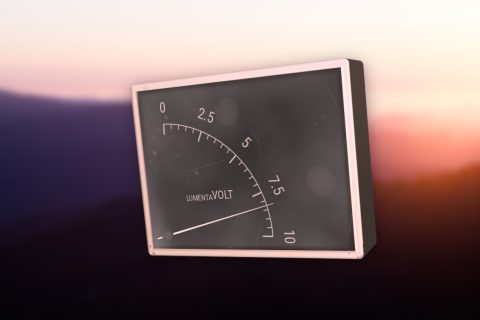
8.25 V
